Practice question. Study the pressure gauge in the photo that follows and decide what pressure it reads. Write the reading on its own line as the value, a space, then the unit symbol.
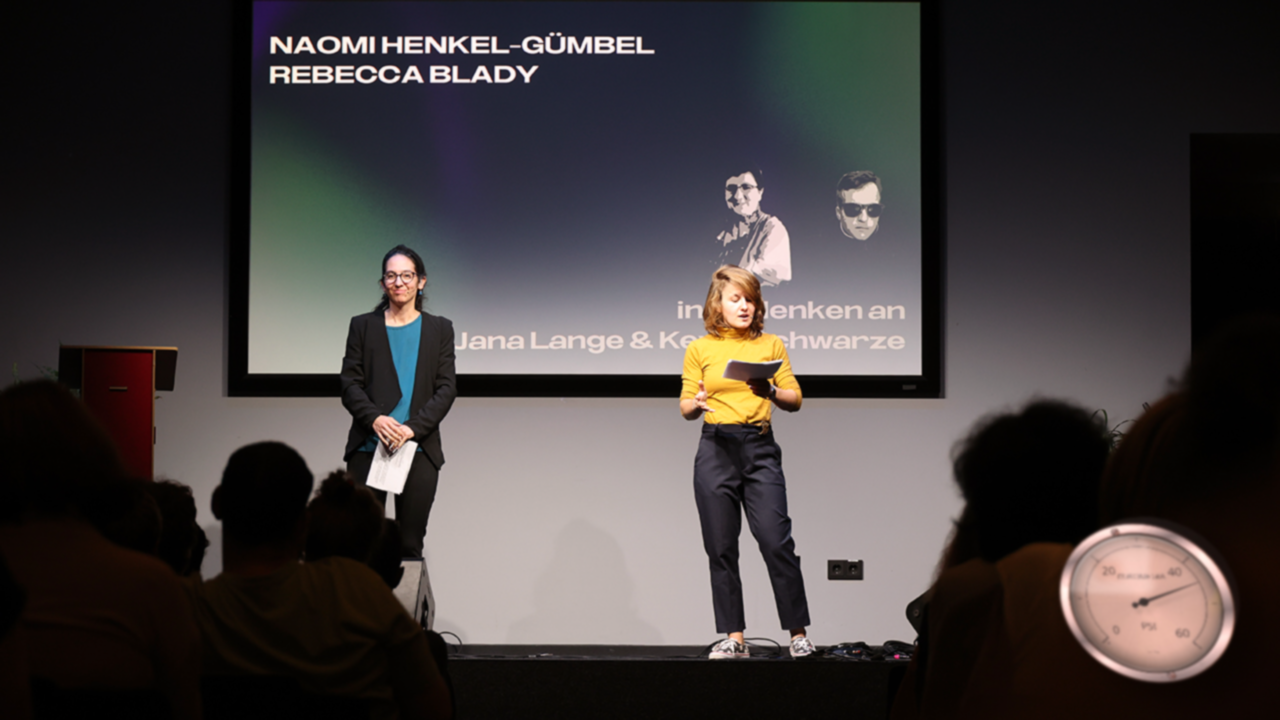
45 psi
